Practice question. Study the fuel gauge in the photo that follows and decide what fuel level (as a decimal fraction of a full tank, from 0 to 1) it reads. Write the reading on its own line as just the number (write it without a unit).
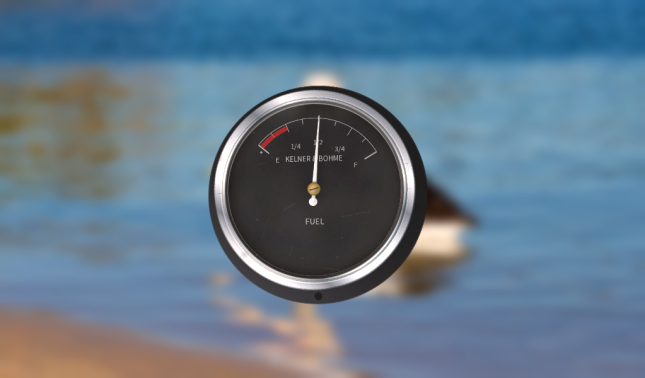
0.5
